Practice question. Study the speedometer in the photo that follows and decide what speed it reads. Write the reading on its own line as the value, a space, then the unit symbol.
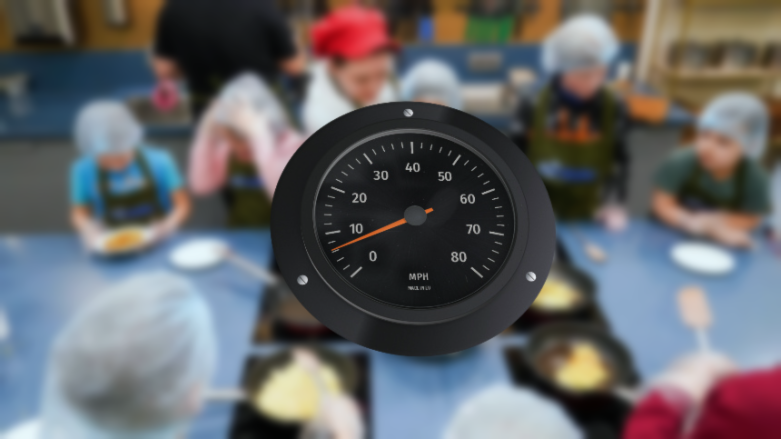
6 mph
